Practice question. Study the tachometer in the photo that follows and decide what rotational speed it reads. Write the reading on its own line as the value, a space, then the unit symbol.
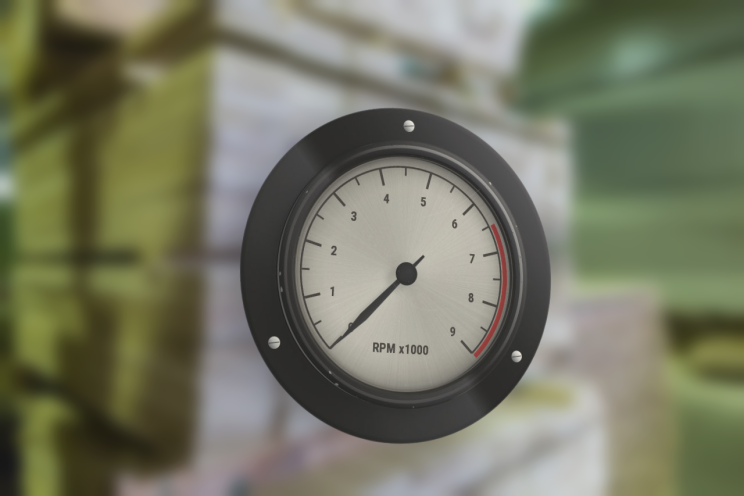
0 rpm
